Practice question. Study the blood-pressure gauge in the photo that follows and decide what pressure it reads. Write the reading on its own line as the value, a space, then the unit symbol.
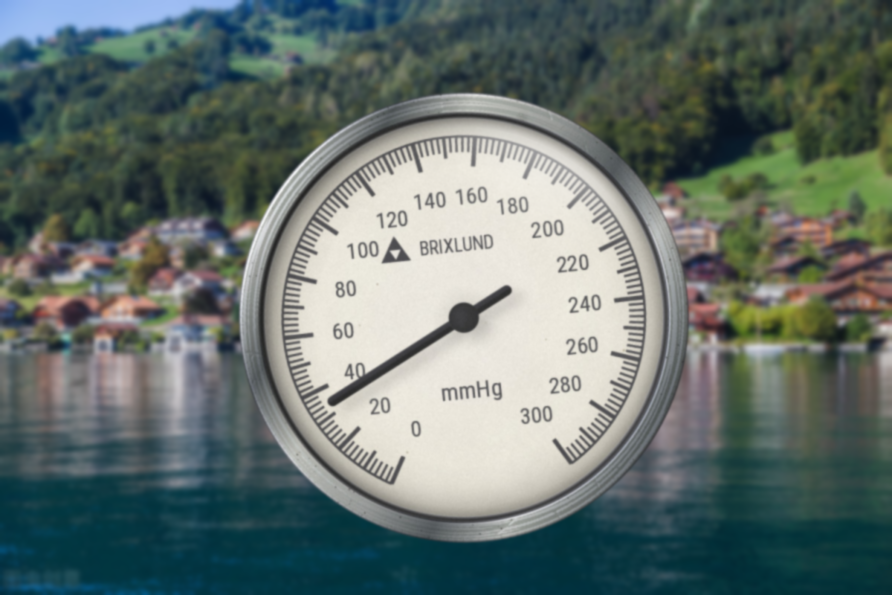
34 mmHg
